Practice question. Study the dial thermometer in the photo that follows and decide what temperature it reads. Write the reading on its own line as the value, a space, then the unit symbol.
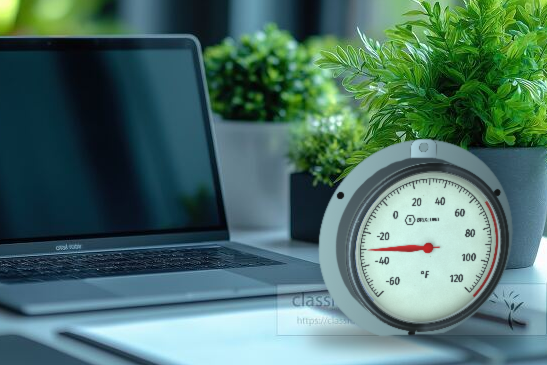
-30 °F
